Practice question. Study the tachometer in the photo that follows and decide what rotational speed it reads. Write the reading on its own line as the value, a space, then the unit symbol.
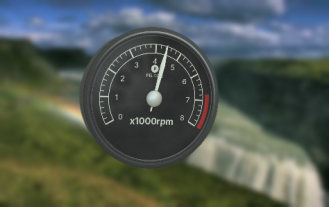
4400 rpm
